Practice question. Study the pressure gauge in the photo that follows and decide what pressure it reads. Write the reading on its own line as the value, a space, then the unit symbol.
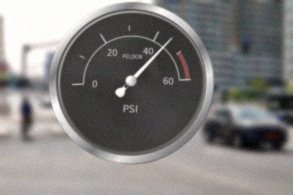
45 psi
